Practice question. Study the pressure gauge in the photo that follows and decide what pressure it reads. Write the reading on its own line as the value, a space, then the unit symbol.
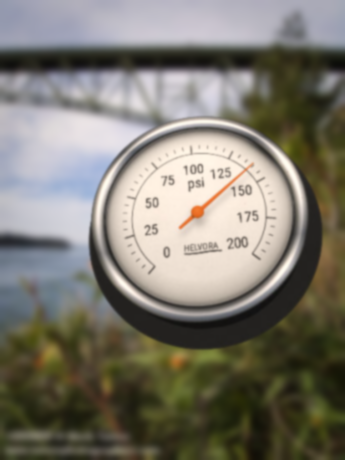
140 psi
